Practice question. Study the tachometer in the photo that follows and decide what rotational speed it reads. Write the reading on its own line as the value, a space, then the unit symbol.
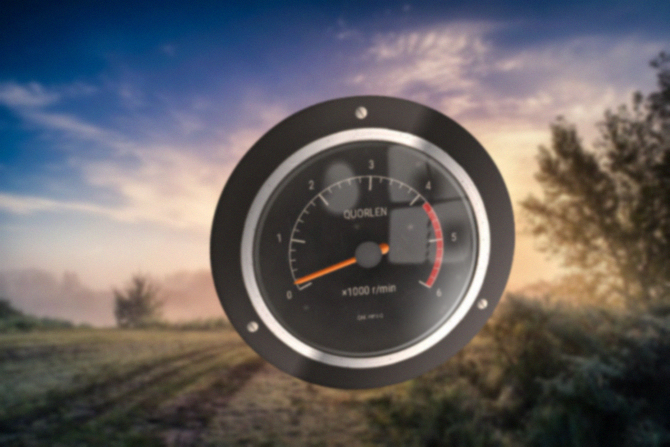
200 rpm
